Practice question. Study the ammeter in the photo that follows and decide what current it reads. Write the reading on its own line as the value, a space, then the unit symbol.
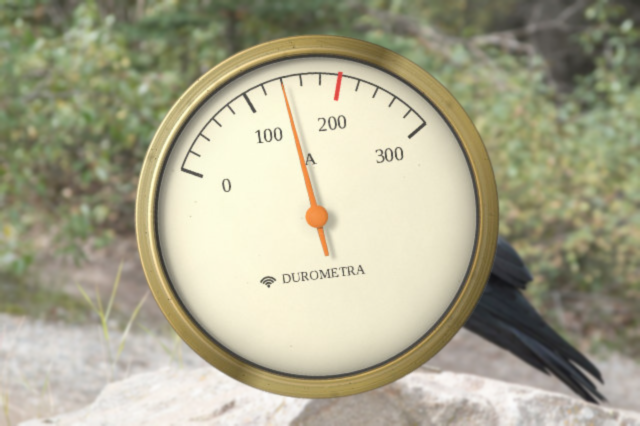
140 A
